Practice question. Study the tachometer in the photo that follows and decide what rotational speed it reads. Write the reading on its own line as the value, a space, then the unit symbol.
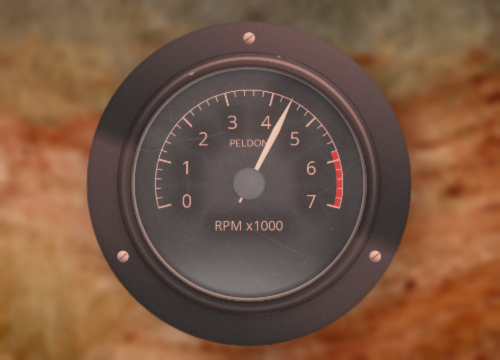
4400 rpm
